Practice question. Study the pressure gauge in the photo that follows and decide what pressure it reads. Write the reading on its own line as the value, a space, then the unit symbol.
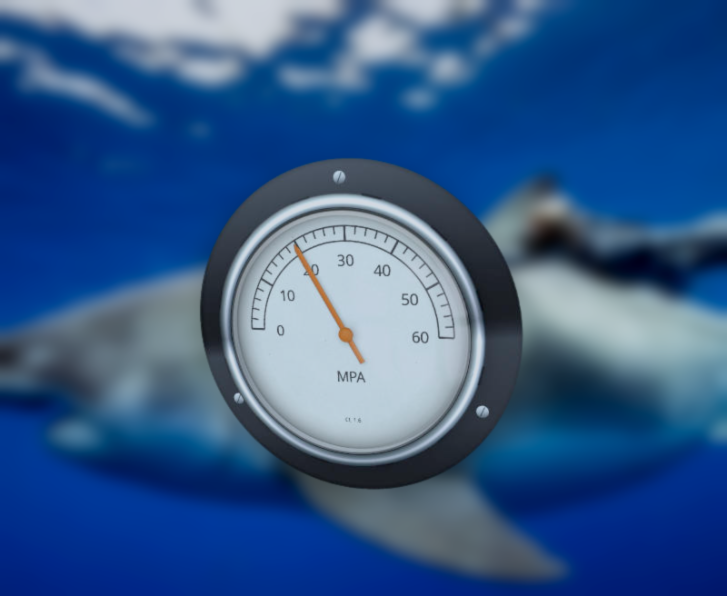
20 MPa
